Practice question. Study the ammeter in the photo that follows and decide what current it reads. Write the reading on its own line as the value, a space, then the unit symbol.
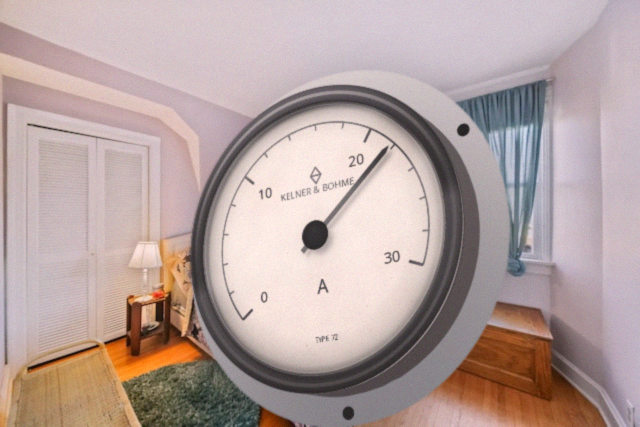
22 A
